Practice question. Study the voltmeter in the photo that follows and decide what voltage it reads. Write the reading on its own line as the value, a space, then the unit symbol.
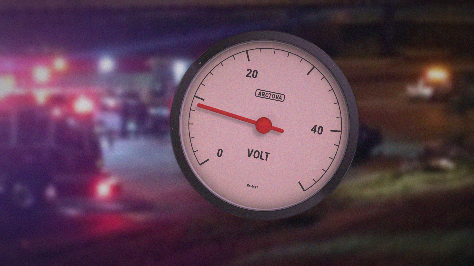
9 V
